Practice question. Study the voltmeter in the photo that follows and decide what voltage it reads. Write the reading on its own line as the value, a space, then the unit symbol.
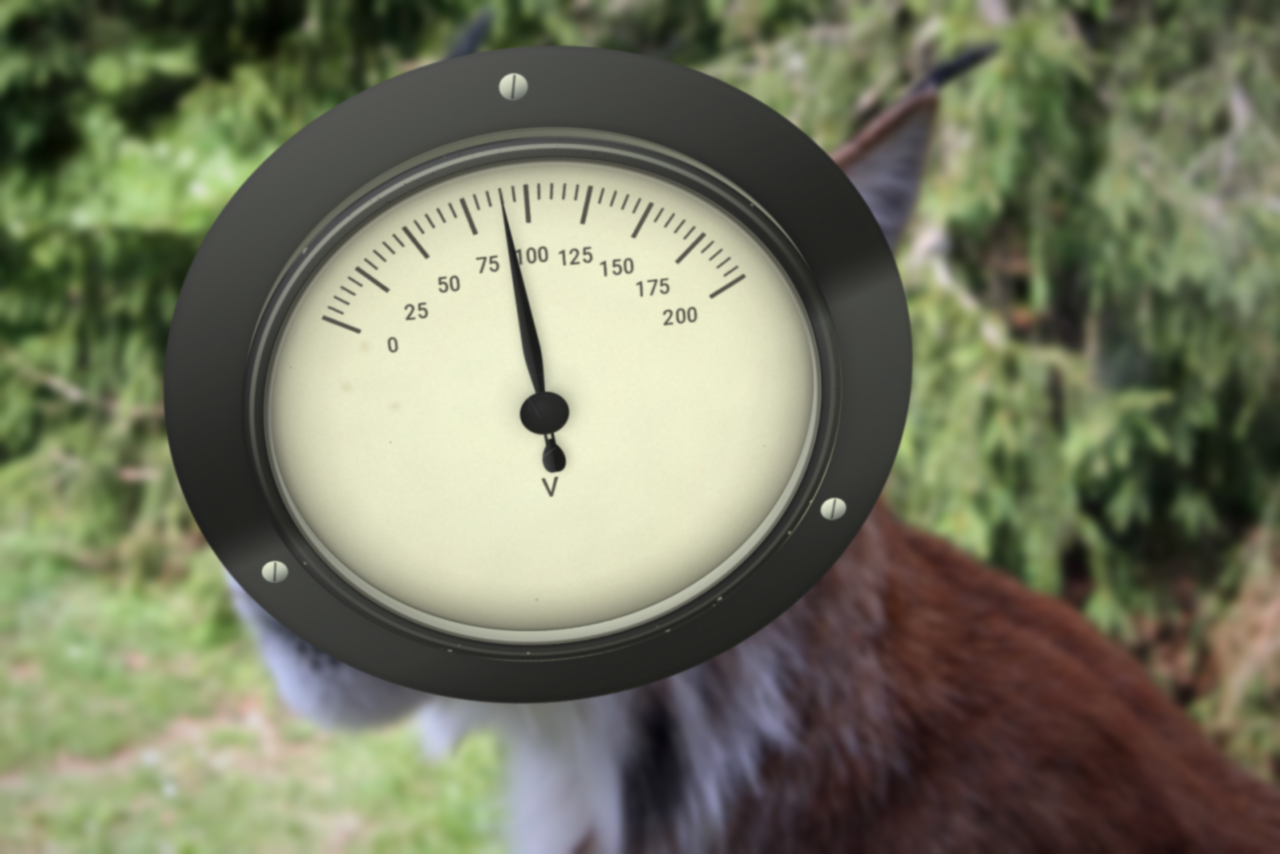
90 V
